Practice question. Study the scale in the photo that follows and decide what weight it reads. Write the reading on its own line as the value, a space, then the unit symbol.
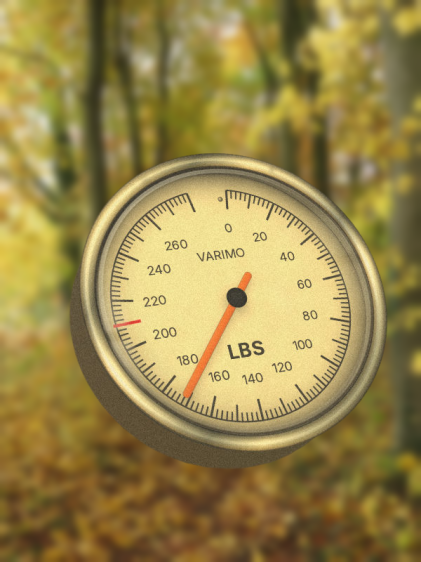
172 lb
